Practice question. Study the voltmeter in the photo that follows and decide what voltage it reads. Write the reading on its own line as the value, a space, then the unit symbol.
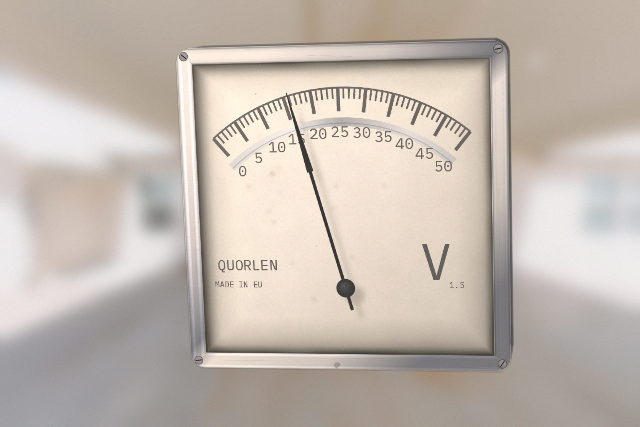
16 V
